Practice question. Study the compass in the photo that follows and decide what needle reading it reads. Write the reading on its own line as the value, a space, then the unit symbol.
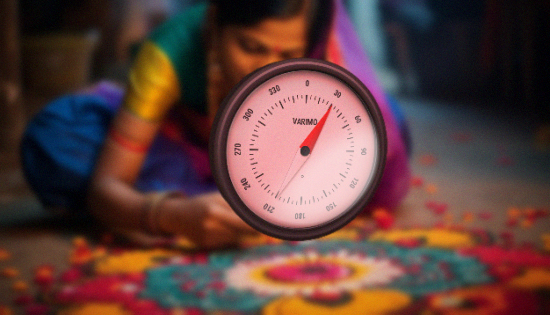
30 °
